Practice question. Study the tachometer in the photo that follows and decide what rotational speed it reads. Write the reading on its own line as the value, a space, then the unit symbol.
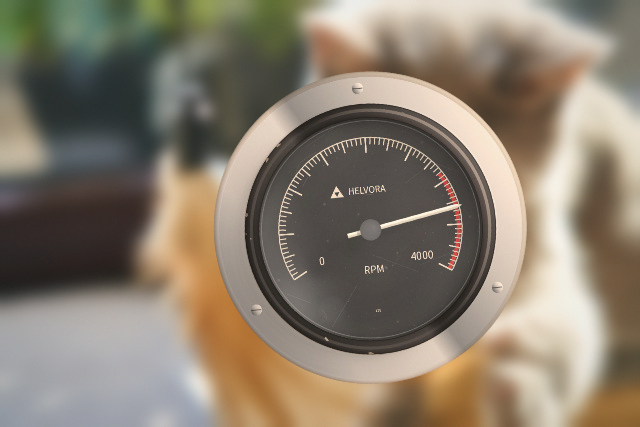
3300 rpm
